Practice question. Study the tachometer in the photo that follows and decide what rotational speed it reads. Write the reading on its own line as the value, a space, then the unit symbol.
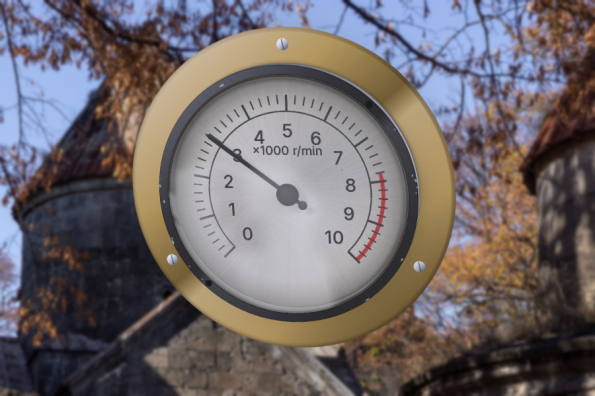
3000 rpm
